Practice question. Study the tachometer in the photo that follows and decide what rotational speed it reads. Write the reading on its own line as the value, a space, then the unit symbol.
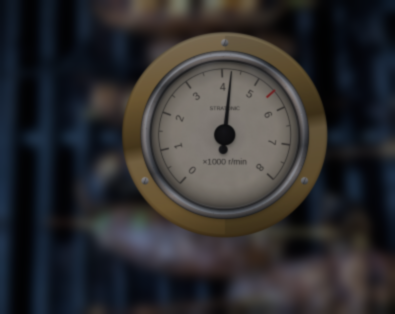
4250 rpm
